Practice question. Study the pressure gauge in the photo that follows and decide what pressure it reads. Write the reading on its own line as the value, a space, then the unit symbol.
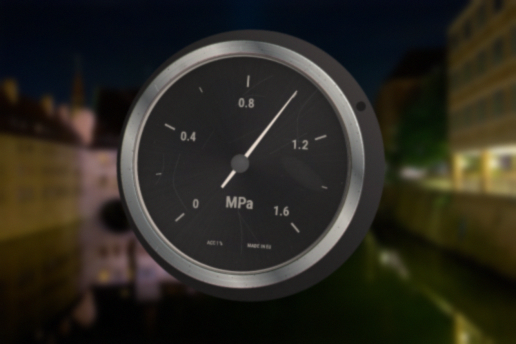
1 MPa
